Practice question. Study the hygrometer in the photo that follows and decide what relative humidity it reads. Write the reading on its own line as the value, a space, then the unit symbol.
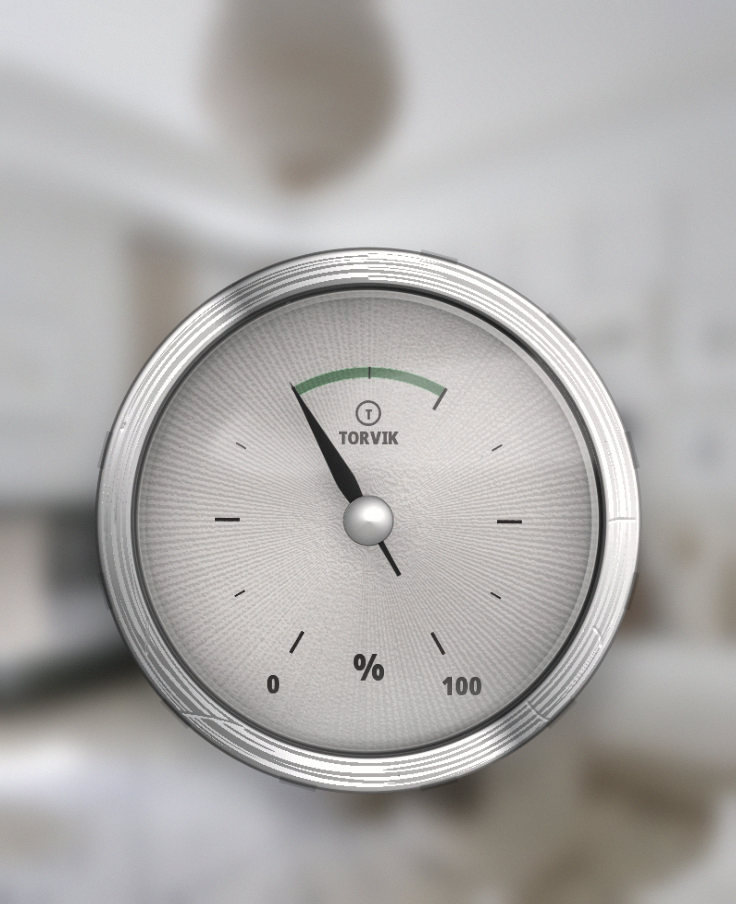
40 %
